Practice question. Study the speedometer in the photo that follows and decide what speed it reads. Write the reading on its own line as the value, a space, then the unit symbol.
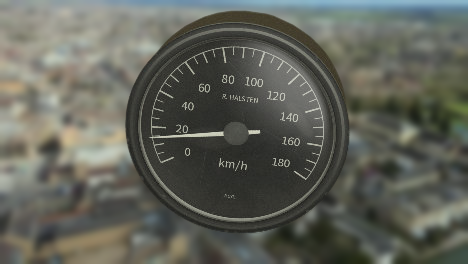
15 km/h
